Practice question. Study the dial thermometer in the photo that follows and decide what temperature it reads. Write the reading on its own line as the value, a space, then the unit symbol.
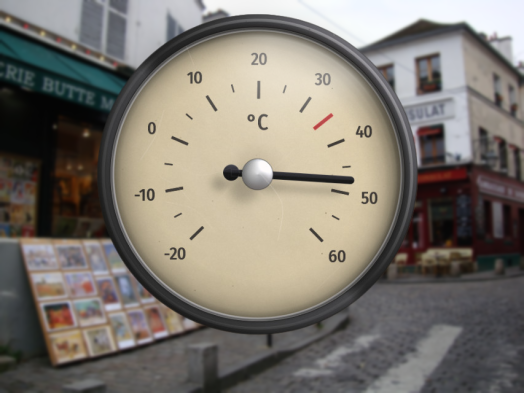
47.5 °C
